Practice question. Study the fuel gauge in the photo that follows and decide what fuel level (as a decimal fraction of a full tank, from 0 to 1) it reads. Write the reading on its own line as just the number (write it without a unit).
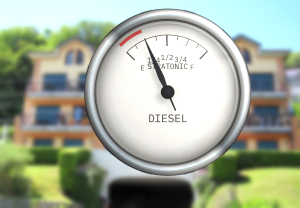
0.25
